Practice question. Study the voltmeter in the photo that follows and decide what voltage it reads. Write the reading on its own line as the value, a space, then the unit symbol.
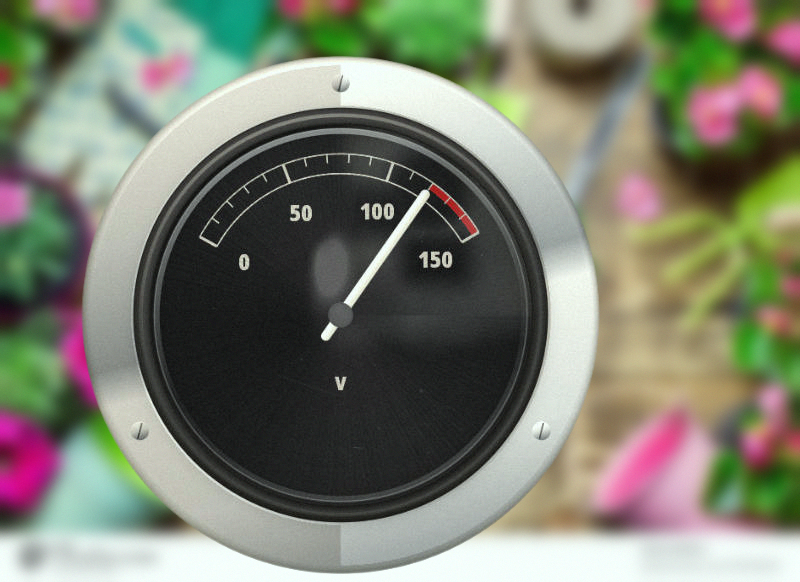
120 V
